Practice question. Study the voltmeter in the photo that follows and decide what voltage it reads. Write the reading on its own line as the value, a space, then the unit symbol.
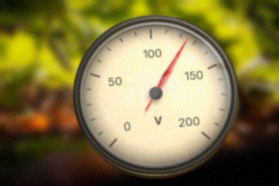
125 V
